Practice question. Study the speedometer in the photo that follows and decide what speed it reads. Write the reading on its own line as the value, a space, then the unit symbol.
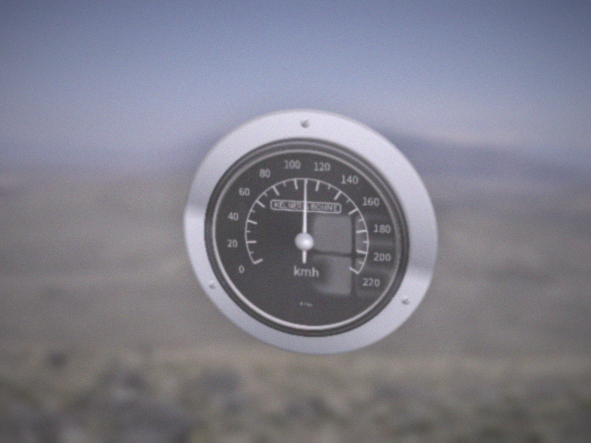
110 km/h
